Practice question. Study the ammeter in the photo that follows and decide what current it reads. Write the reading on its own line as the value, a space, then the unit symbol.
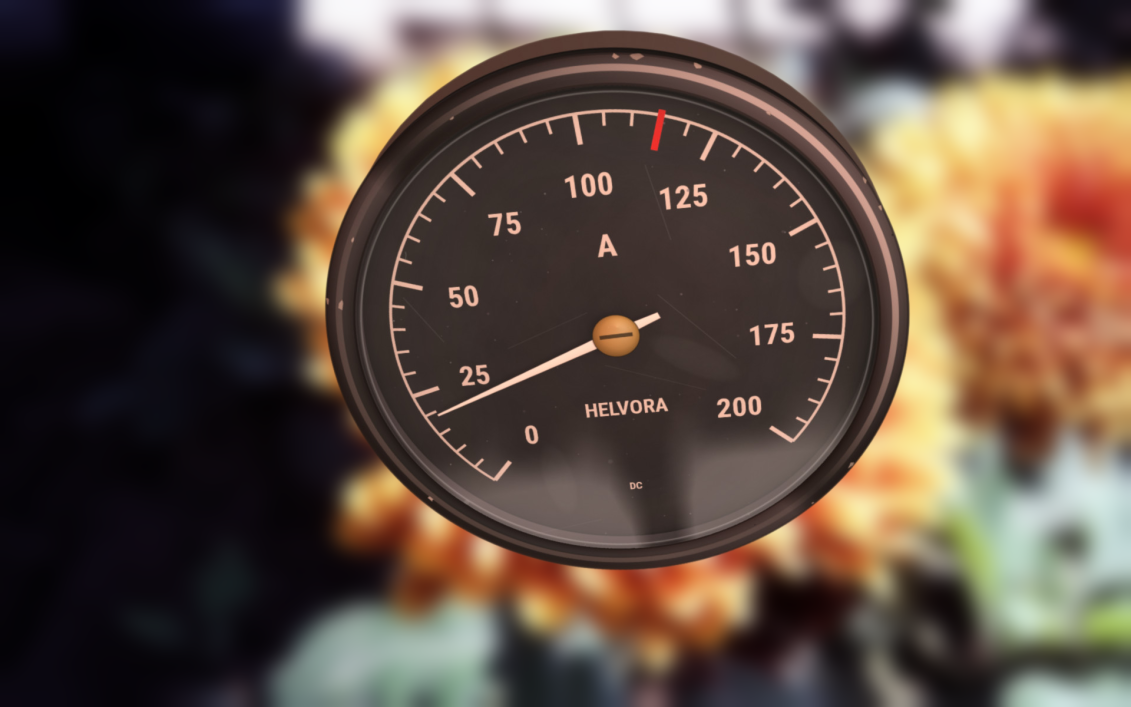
20 A
